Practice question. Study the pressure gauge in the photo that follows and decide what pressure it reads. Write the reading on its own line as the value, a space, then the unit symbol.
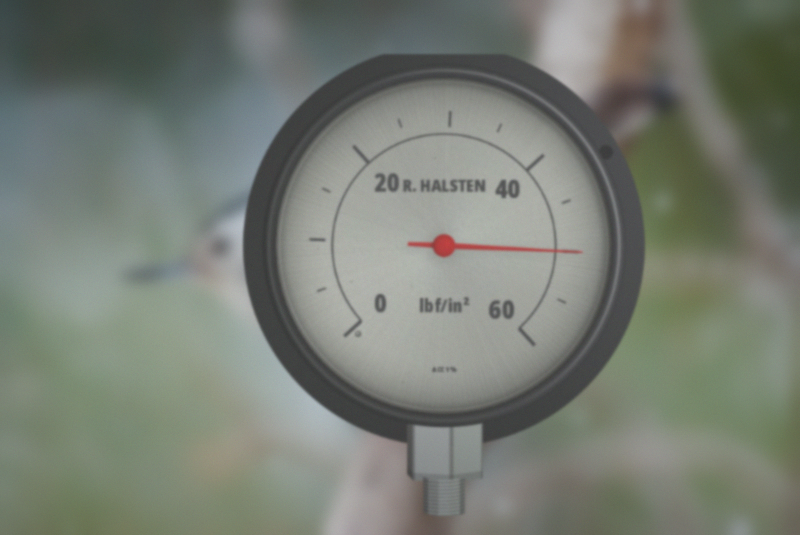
50 psi
